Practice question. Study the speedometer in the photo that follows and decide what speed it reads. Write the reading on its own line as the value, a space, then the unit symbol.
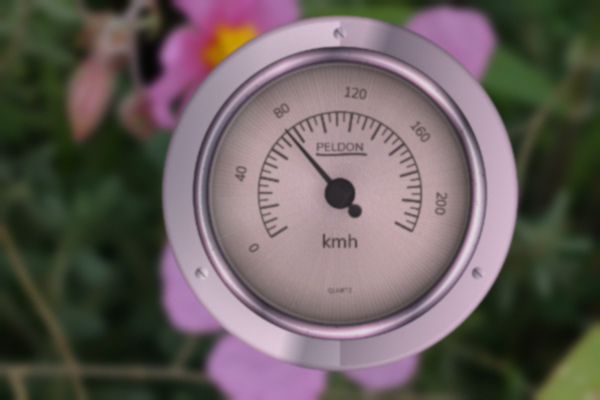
75 km/h
